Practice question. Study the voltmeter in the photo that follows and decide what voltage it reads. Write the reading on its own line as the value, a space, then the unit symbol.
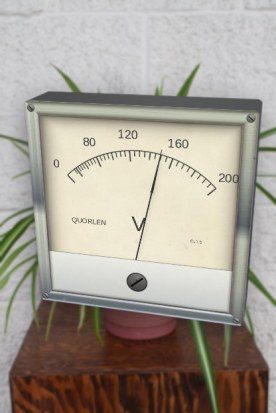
150 V
